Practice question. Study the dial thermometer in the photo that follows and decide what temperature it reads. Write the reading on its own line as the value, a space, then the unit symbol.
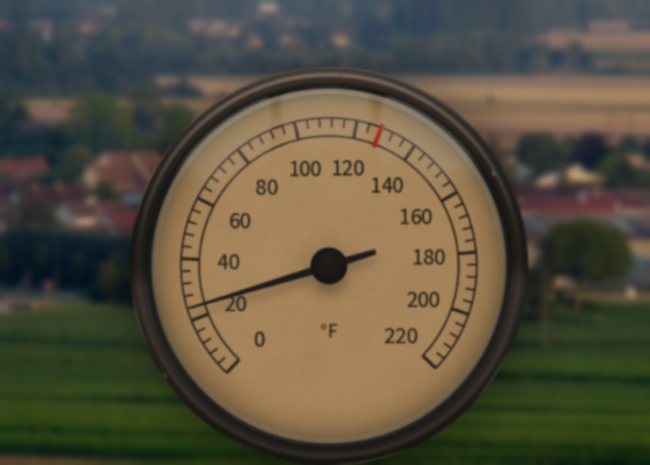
24 °F
